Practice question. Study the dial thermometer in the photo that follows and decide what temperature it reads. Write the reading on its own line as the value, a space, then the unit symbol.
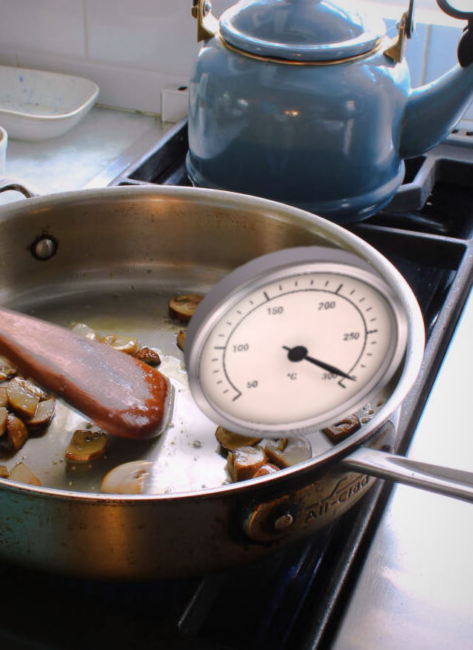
290 °C
